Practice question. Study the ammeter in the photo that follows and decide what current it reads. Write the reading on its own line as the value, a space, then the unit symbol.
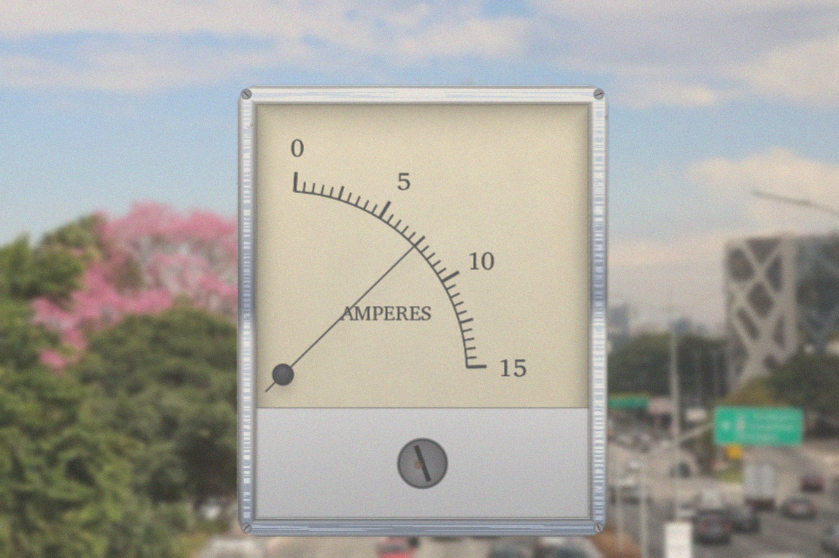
7.5 A
